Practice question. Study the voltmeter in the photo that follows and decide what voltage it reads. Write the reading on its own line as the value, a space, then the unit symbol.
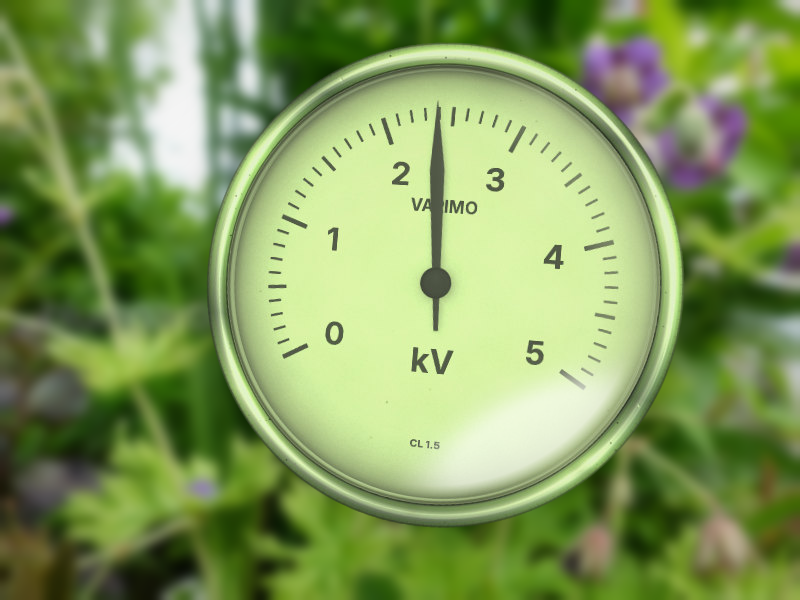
2.4 kV
